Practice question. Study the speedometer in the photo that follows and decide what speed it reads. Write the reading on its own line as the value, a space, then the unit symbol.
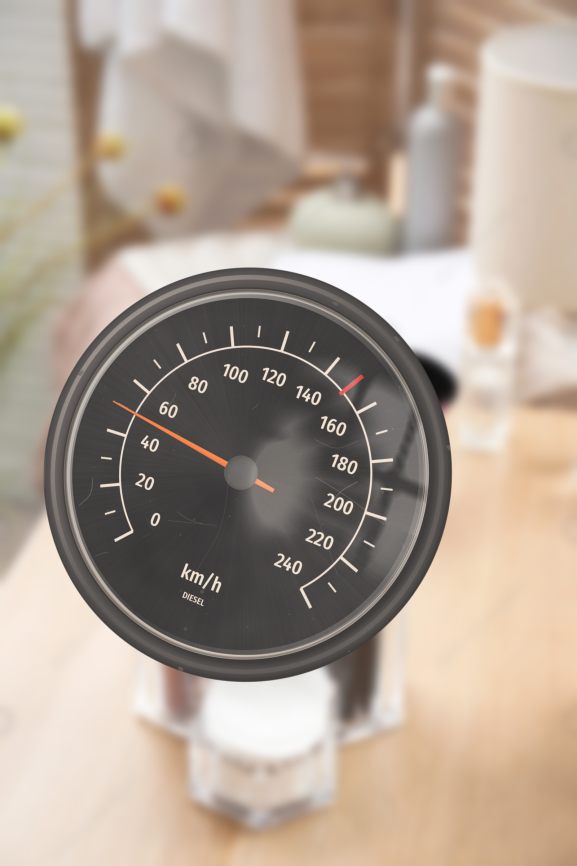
50 km/h
